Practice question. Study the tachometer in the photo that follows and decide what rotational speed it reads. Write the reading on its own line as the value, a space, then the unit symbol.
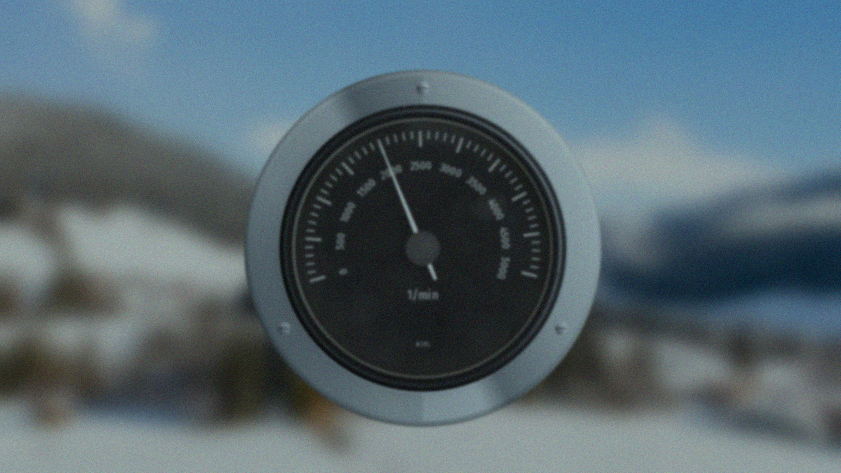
2000 rpm
